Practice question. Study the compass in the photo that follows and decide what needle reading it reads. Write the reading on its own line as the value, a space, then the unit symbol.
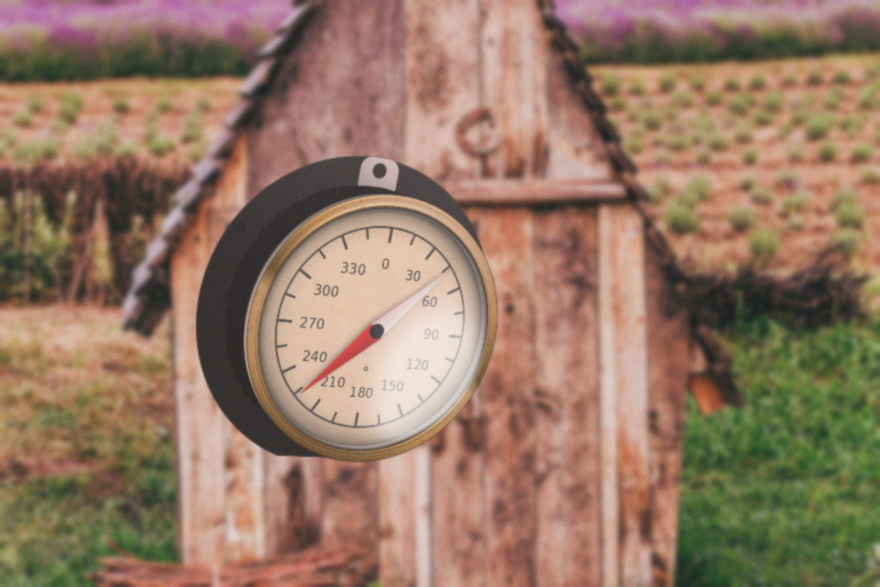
225 °
